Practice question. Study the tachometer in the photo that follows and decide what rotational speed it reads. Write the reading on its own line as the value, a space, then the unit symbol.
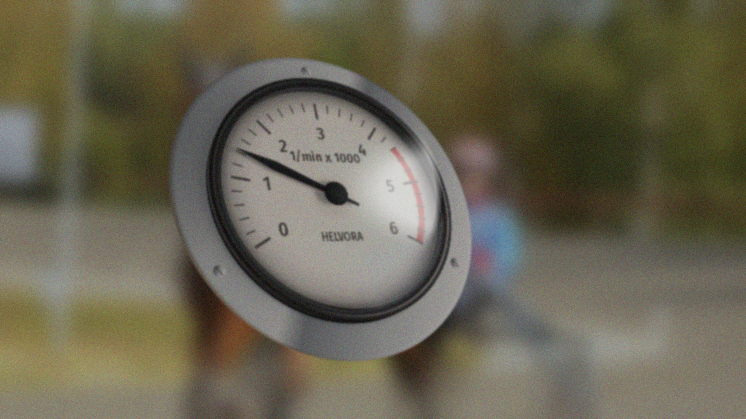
1400 rpm
